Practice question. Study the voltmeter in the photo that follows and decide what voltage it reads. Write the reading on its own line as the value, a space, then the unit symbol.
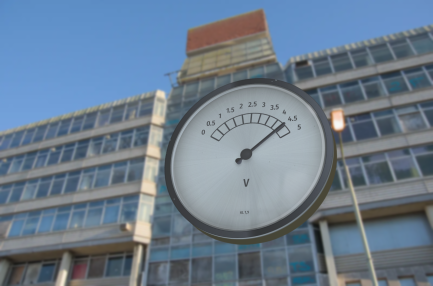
4.5 V
